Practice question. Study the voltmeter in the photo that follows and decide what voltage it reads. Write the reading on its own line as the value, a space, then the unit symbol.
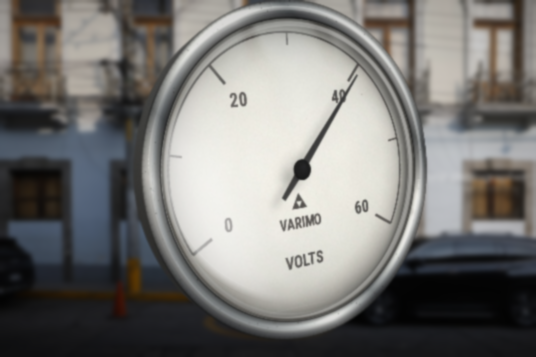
40 V
